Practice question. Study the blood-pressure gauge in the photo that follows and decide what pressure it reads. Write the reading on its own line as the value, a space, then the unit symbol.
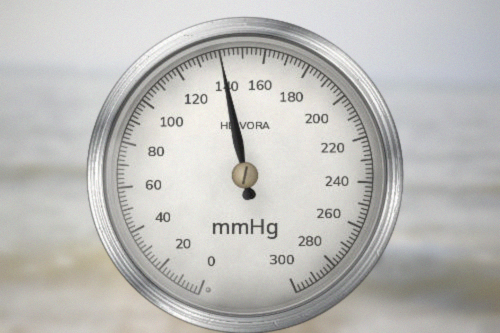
140 mmHg
